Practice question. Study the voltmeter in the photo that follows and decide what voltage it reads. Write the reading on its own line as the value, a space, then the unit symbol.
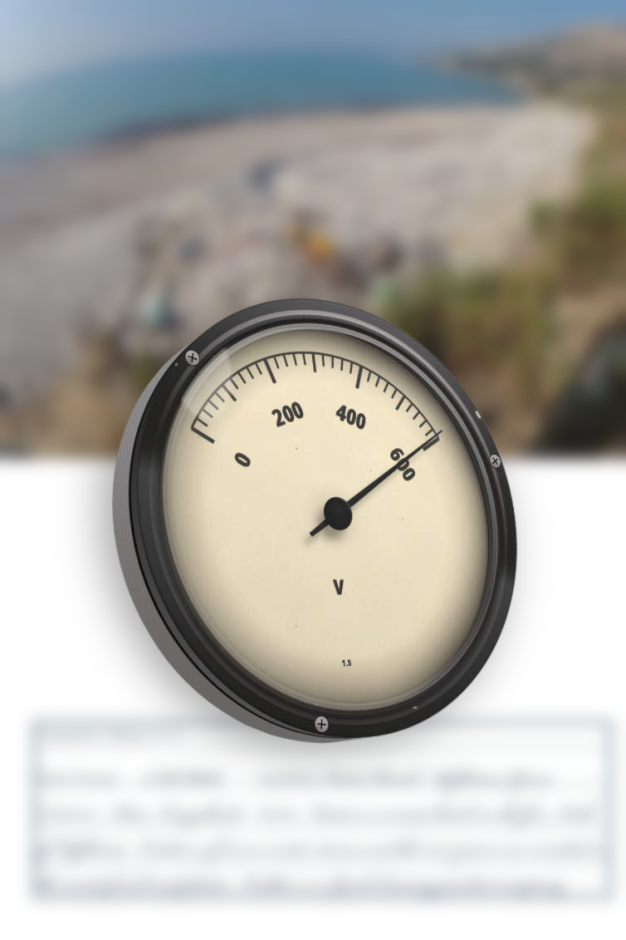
590 V
